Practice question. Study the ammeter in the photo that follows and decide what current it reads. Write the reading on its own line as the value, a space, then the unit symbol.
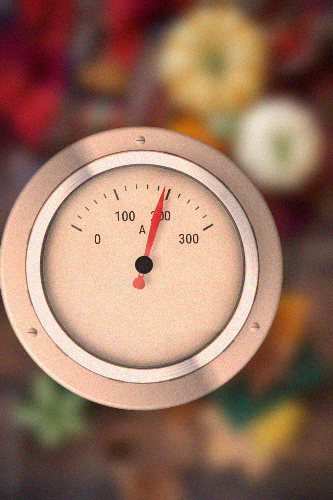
190 A
